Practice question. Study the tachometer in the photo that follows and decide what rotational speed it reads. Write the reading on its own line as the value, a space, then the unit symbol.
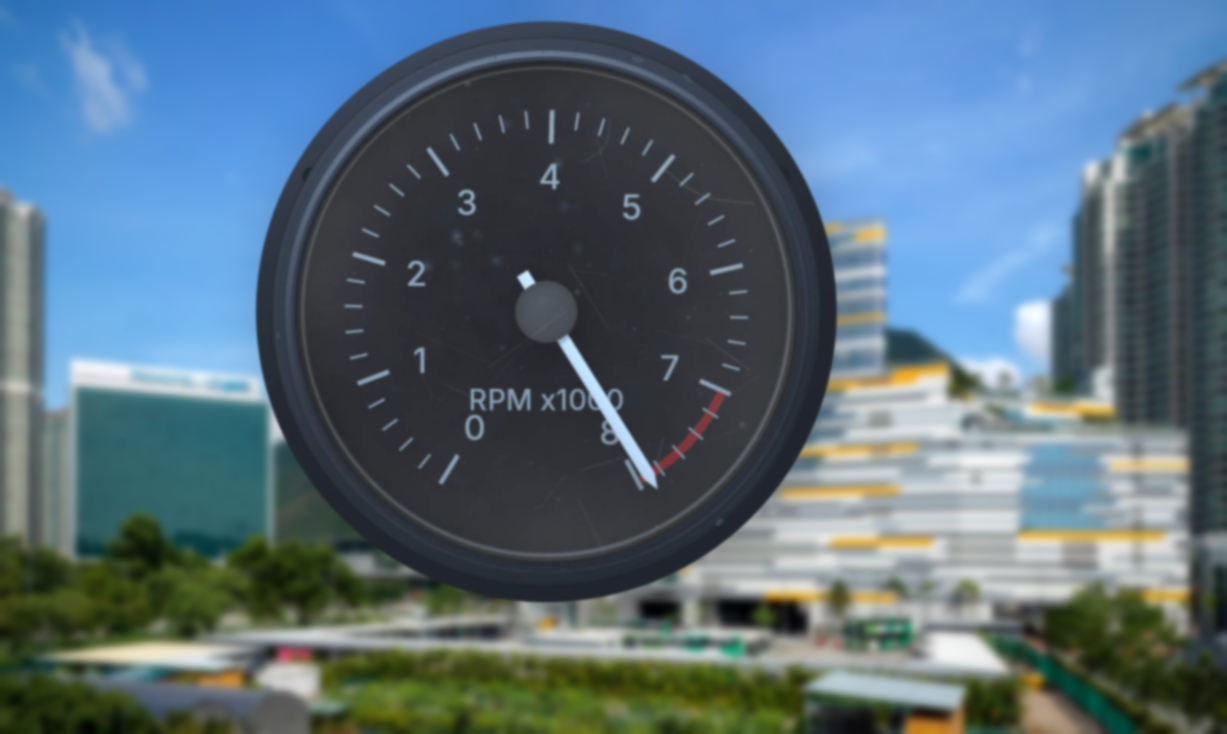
7900 rpm
